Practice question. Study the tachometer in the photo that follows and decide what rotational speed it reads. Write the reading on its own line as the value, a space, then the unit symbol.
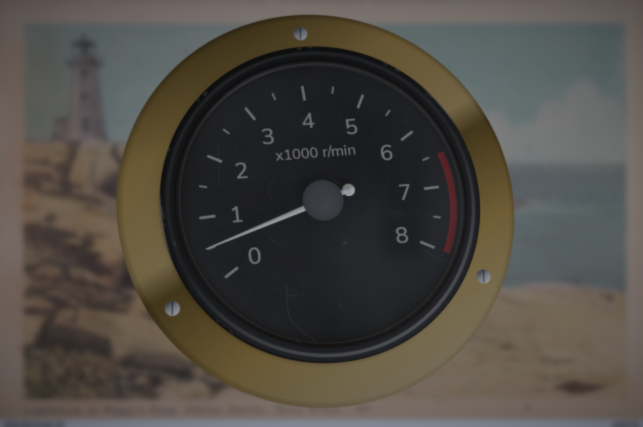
500 rpm
